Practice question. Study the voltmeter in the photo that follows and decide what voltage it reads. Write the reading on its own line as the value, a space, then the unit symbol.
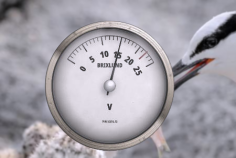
15 V
